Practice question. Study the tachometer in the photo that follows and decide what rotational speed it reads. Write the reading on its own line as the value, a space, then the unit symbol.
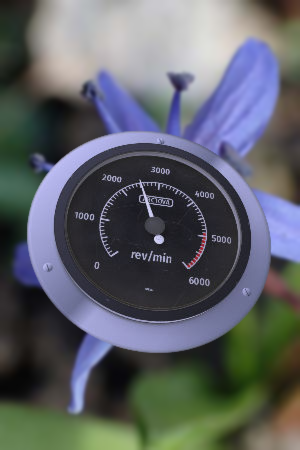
2500 rpm
